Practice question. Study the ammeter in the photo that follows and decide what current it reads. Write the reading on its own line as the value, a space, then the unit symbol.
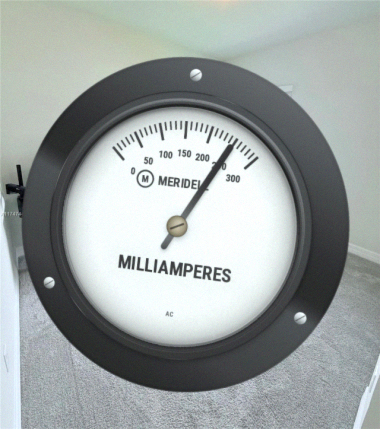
250 mA
